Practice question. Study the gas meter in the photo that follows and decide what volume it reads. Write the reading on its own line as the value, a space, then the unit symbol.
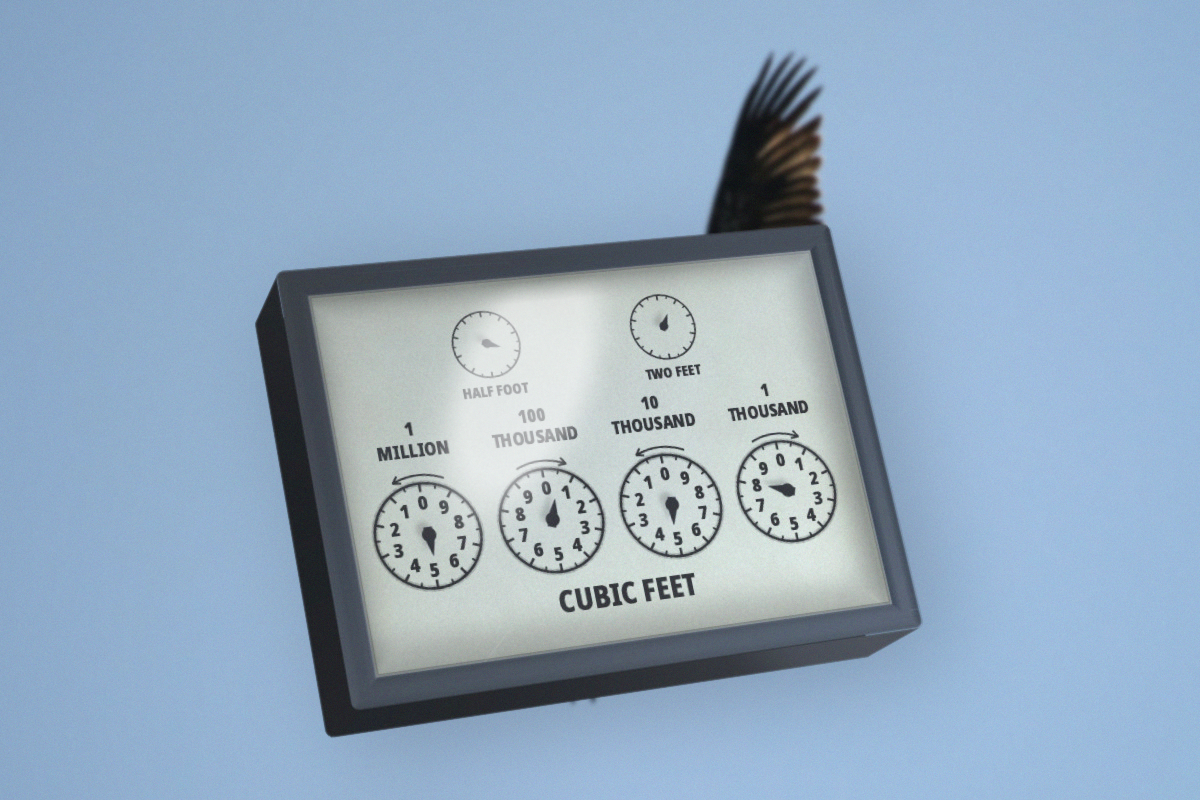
504800 ft³
